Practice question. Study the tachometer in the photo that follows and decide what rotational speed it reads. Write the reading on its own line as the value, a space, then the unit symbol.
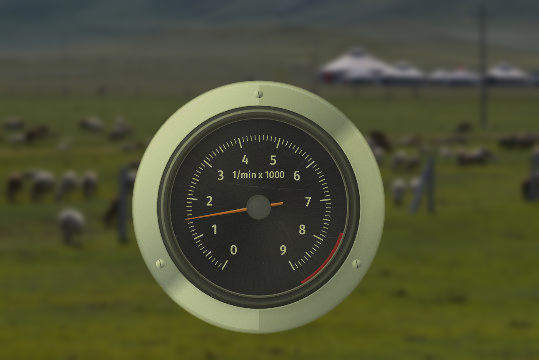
1500 rpm
